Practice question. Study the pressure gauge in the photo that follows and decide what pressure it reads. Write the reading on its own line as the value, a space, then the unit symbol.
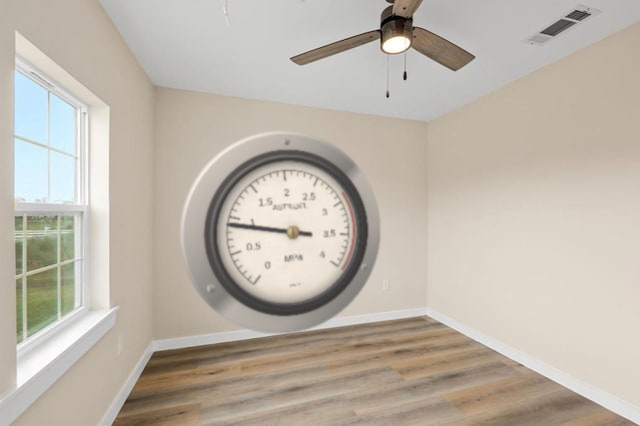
0.9 MPa
